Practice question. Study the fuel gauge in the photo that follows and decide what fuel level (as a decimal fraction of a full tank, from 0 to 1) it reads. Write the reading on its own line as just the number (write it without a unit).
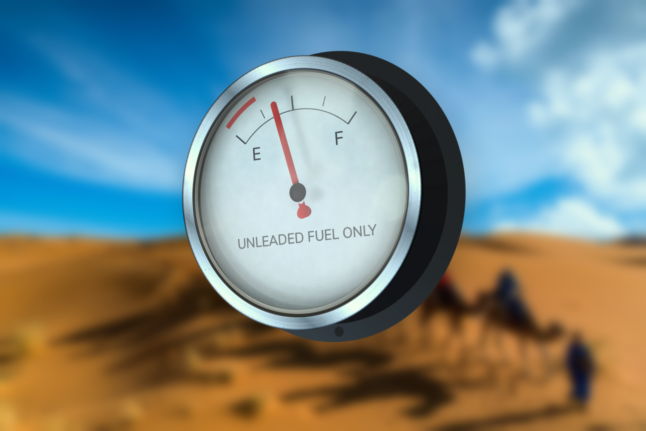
0.375
